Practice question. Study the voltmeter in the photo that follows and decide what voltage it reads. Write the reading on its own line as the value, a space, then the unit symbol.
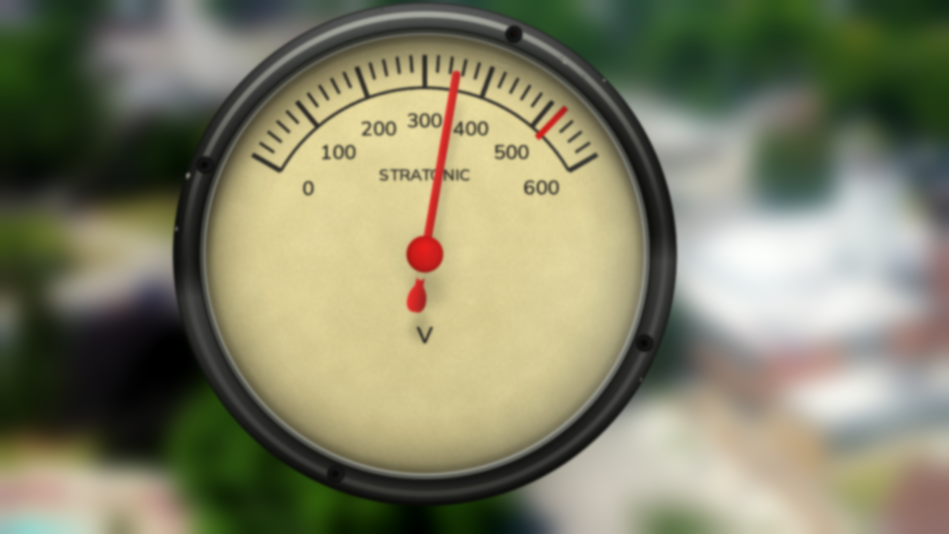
350 V
